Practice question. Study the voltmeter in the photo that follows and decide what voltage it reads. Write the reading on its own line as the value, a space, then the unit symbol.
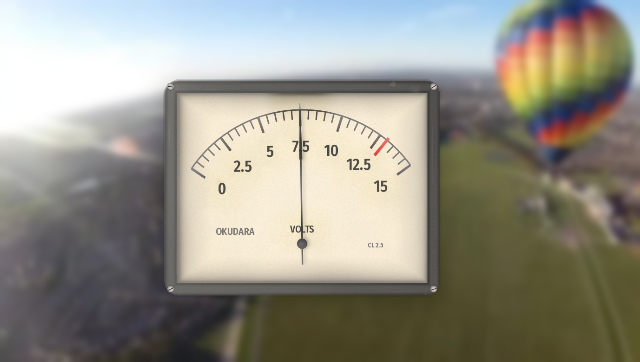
7.5 V
